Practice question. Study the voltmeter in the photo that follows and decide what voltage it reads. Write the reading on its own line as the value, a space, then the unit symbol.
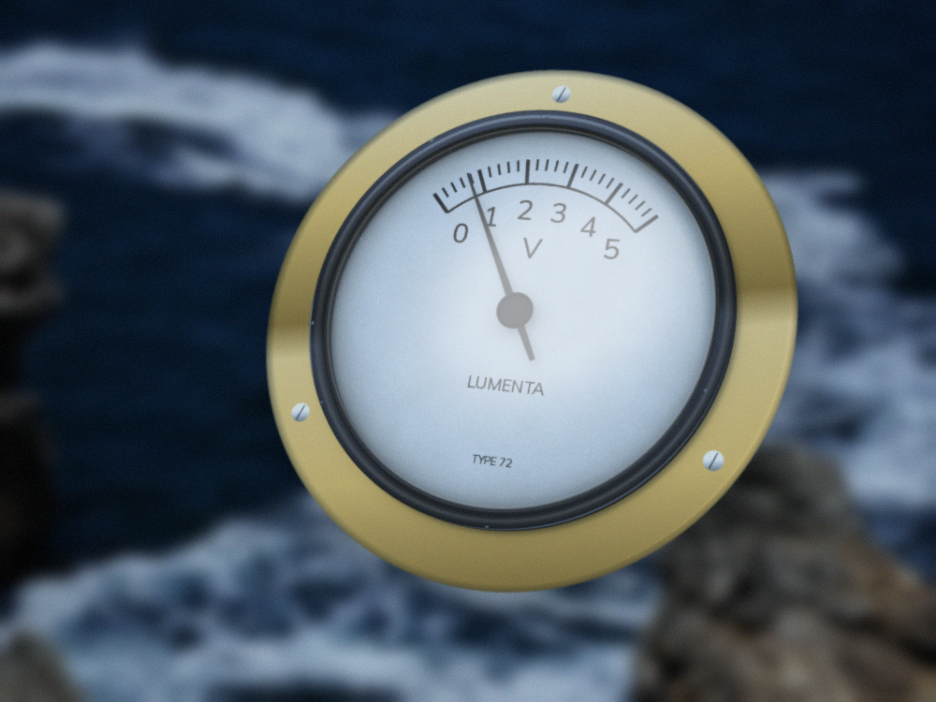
0.8 V
